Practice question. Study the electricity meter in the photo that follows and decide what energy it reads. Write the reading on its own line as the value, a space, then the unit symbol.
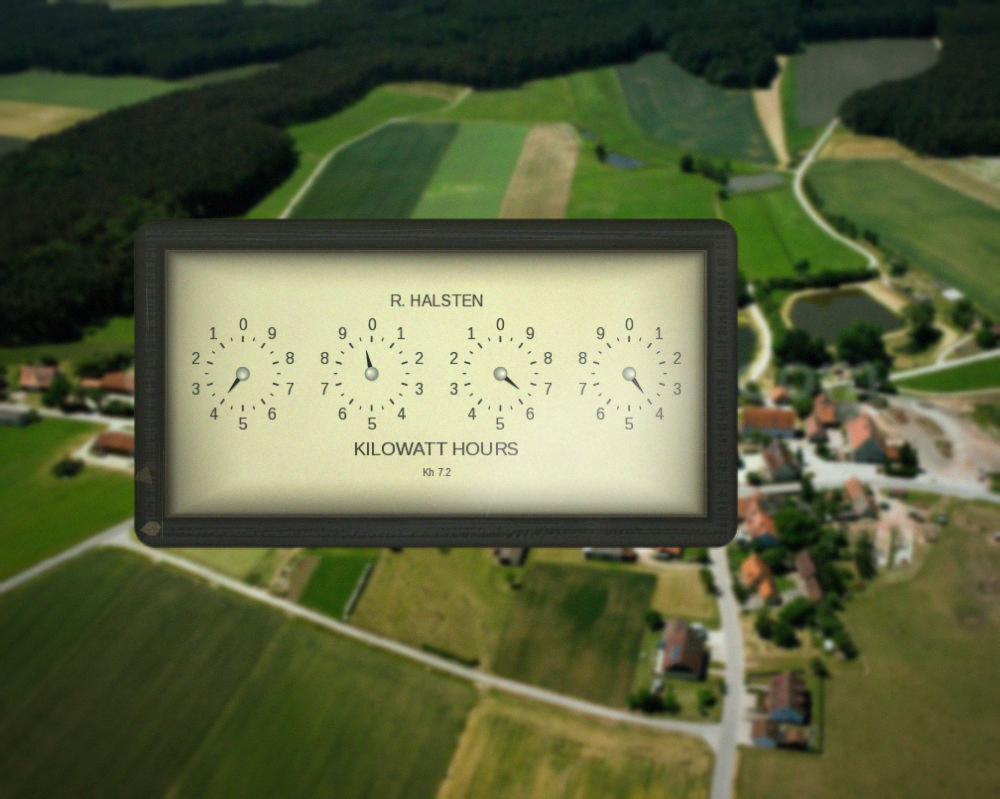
3964 kWh
